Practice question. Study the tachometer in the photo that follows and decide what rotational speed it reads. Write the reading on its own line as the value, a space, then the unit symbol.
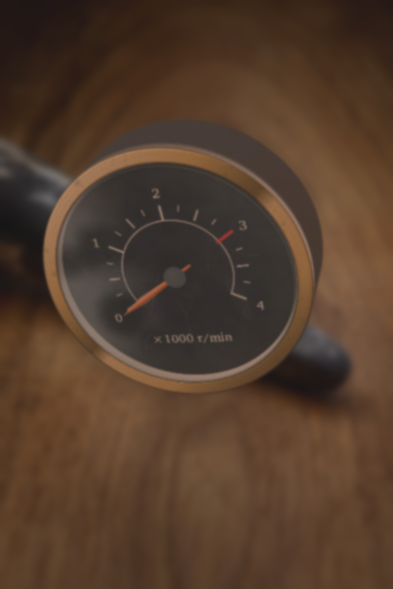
0 rpm
